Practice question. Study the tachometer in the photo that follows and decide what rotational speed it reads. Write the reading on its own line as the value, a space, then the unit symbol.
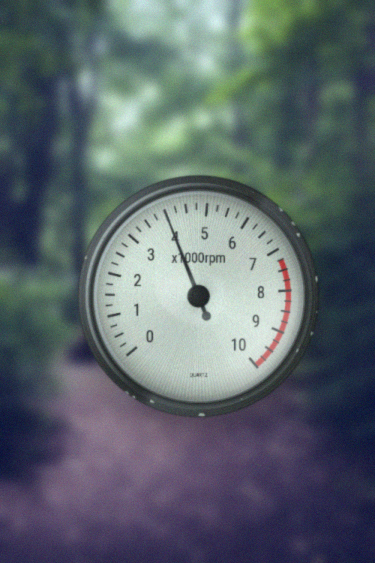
4000 rpm
